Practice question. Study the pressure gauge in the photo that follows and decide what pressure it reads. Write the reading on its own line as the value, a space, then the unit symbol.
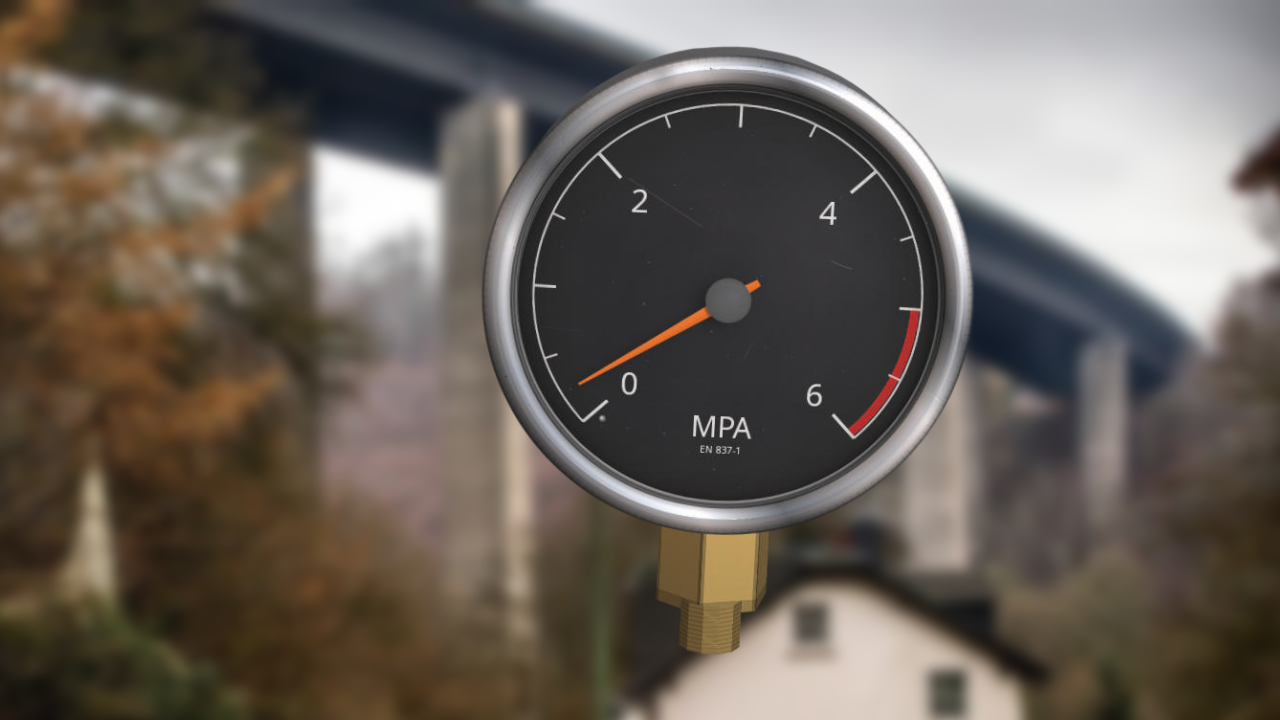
0.25 MPa
